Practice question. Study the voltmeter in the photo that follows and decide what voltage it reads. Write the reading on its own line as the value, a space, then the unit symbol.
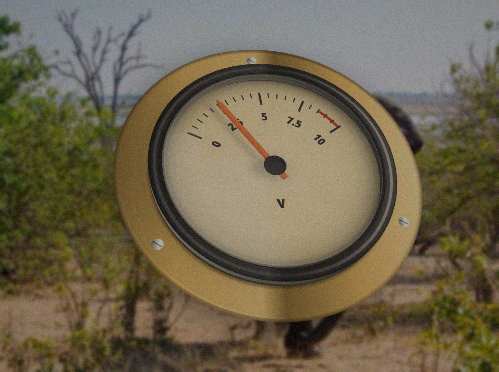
2.5 V
